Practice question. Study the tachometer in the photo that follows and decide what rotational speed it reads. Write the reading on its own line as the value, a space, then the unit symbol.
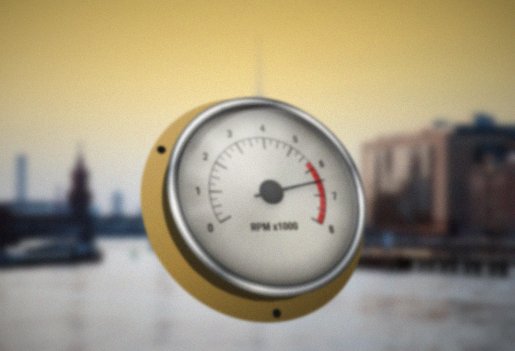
6500 rpm
